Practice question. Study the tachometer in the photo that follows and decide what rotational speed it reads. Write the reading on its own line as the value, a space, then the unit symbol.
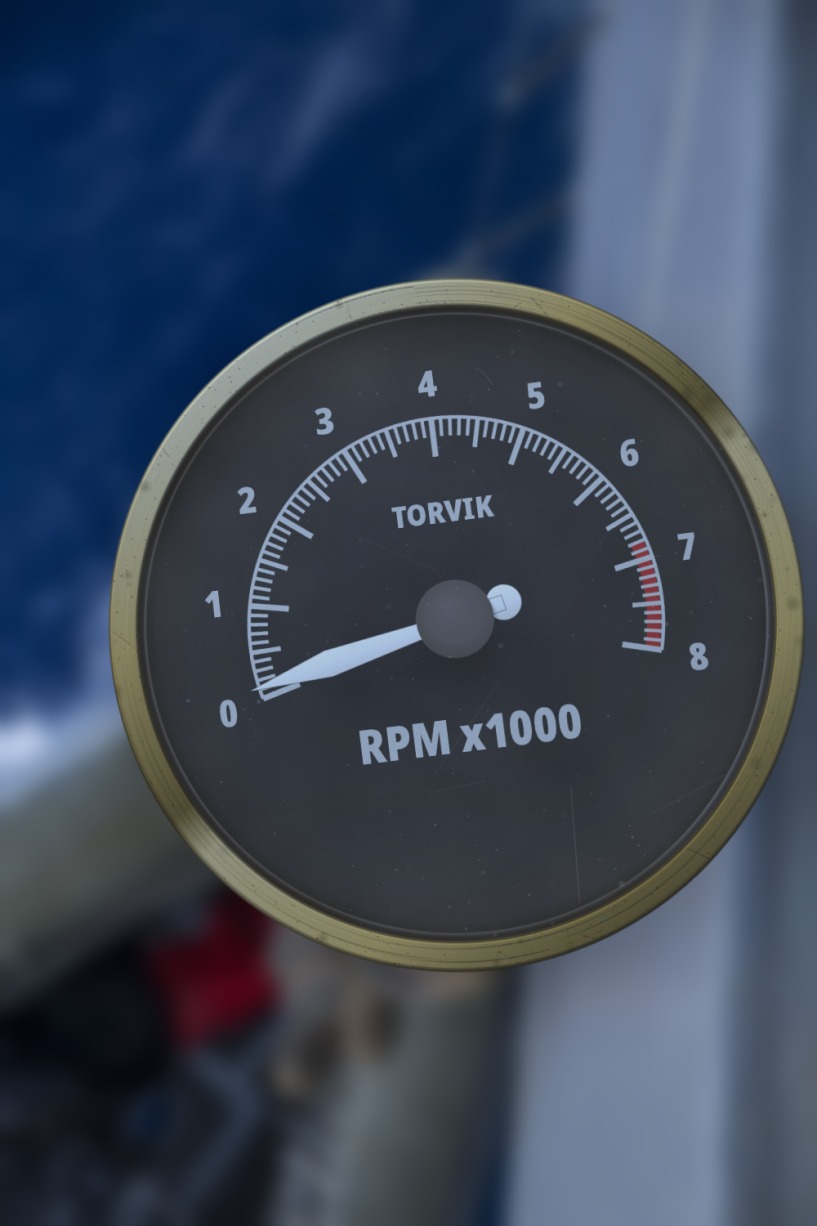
100 rpm
